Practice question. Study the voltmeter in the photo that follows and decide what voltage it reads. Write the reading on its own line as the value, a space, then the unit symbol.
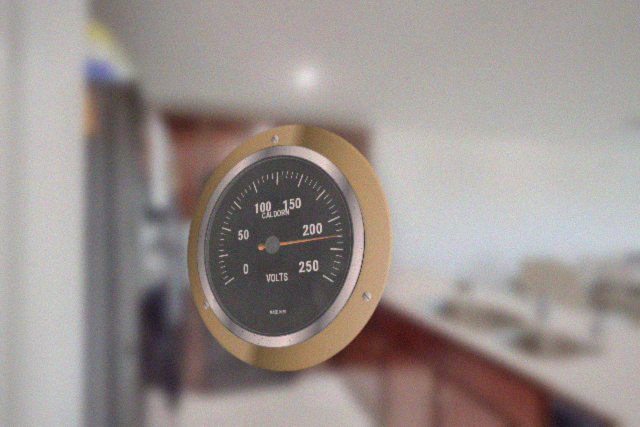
215 V
